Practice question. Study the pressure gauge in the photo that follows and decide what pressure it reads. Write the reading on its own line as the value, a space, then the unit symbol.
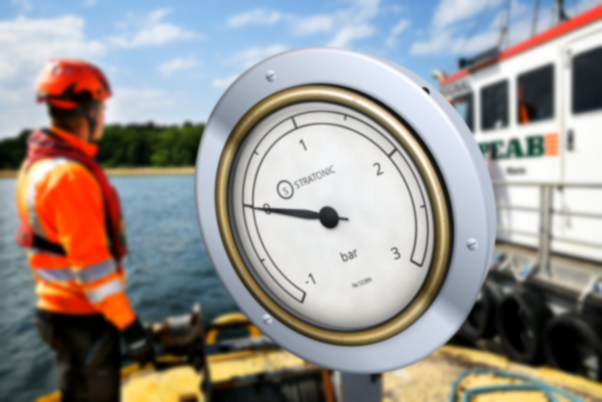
0 bar
